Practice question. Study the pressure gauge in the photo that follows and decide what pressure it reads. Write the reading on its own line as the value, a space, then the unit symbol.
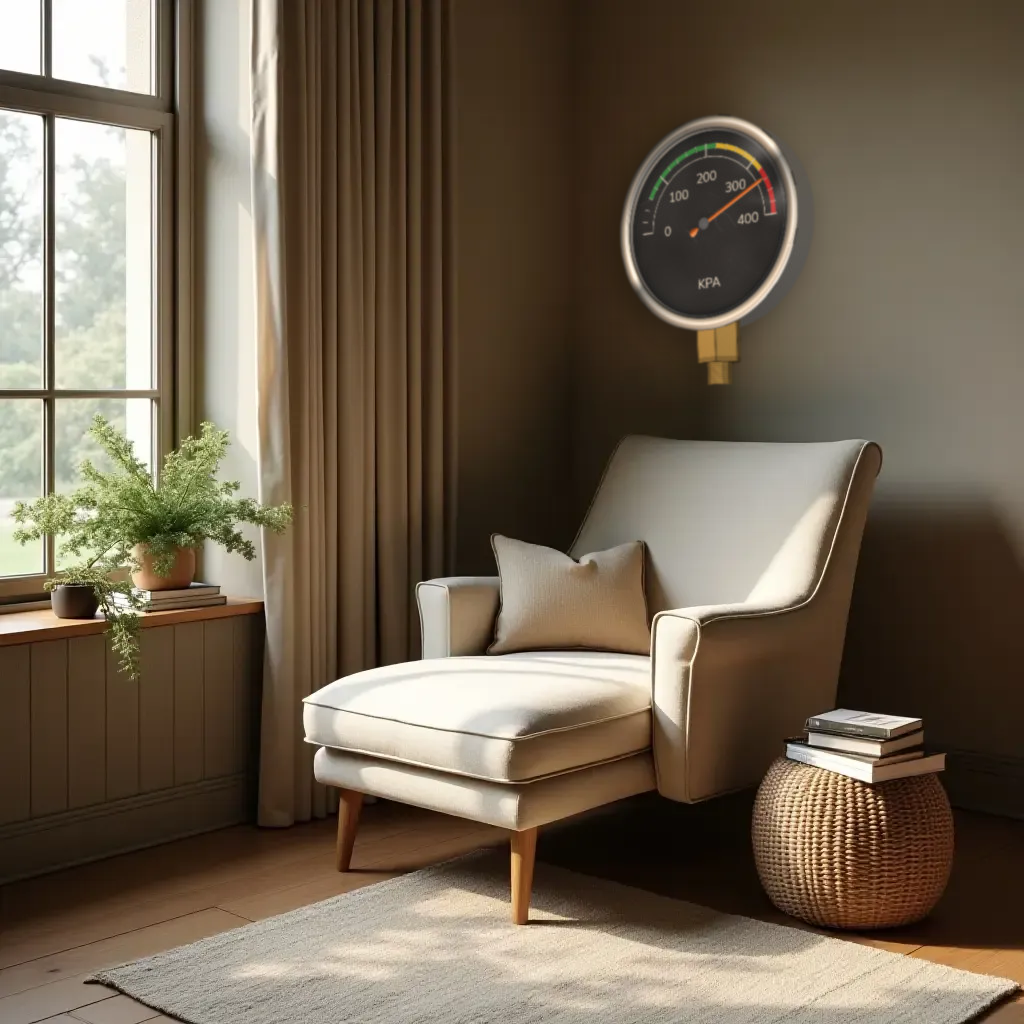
340 kPa
